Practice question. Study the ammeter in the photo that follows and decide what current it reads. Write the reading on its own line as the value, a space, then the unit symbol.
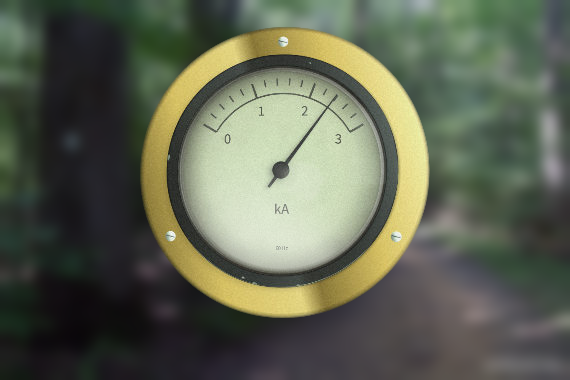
2.4 kA
